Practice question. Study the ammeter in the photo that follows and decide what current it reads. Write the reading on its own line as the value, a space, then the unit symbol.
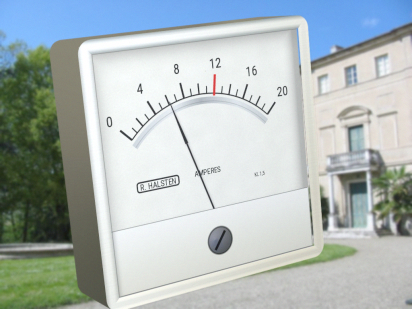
6 A
